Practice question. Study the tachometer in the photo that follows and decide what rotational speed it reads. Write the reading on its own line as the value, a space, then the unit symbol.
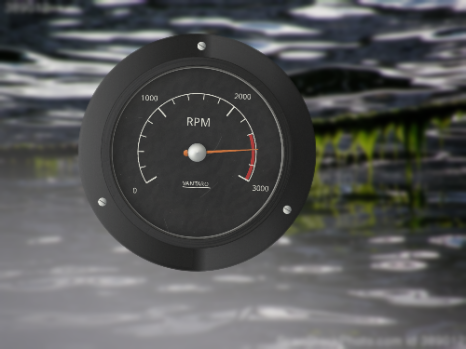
2600 rpm
